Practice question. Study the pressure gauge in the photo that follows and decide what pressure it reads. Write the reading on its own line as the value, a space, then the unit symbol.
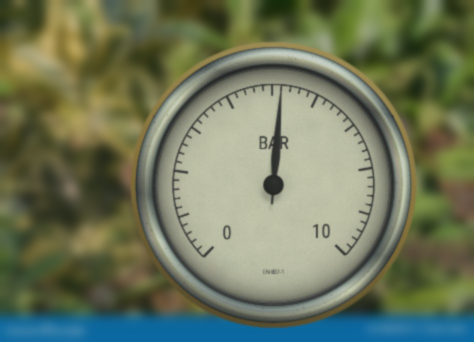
5.2 bar
